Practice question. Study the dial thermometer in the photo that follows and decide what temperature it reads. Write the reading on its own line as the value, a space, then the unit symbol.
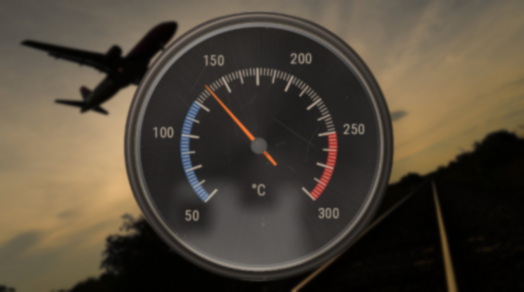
137.5 °C
